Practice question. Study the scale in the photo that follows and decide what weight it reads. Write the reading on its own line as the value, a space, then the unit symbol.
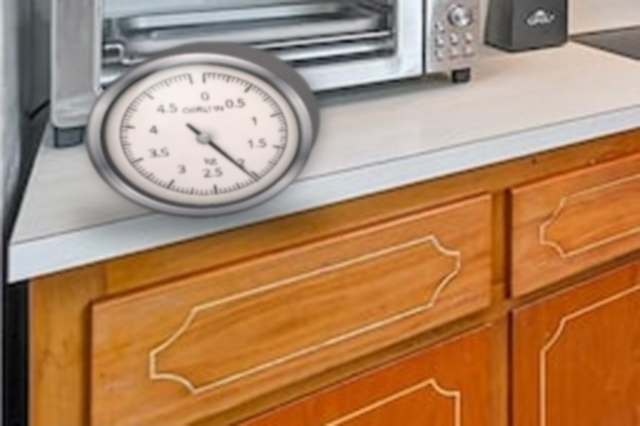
2 kg
